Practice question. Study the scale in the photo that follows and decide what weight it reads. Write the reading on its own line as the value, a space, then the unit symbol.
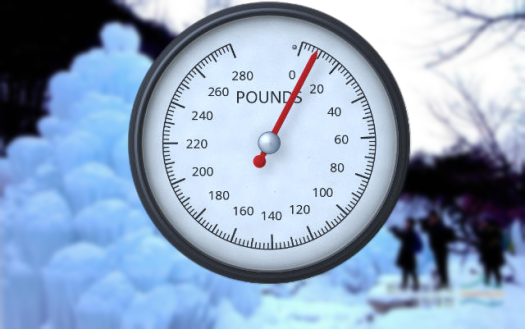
8 lb
